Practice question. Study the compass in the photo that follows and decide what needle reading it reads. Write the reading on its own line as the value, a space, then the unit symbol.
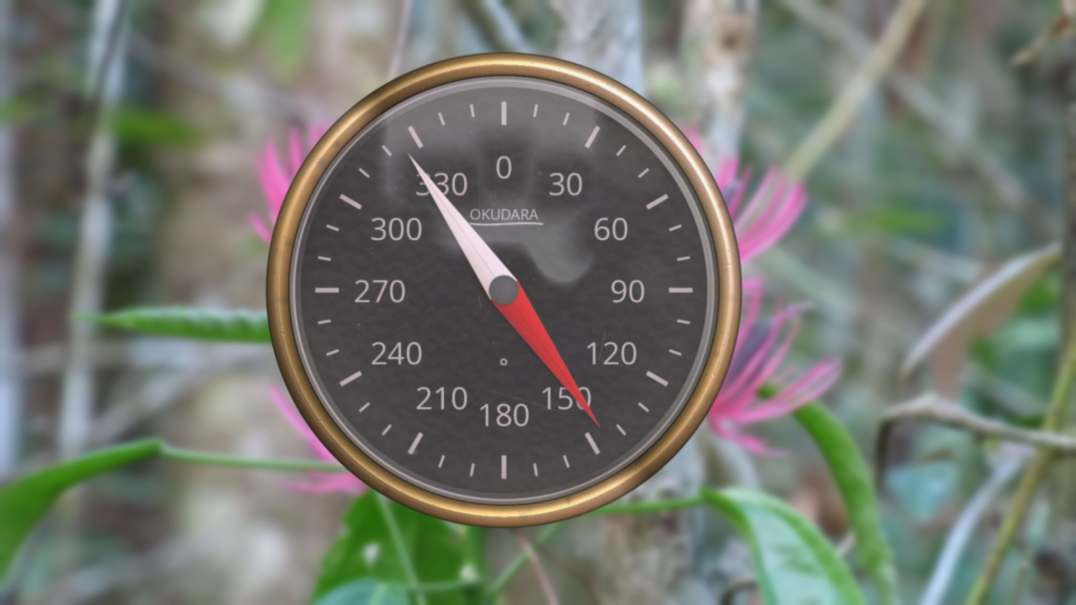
145 °
